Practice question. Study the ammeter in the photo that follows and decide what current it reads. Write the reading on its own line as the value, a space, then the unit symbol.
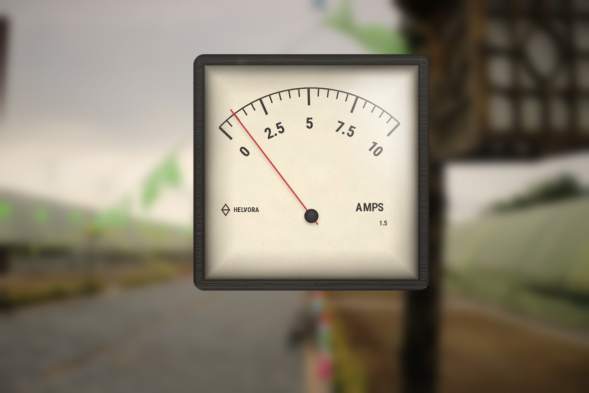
1 A
